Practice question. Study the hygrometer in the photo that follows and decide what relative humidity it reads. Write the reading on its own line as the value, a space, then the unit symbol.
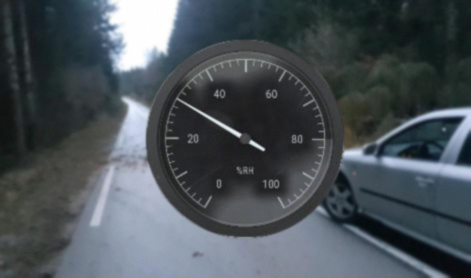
30 %
